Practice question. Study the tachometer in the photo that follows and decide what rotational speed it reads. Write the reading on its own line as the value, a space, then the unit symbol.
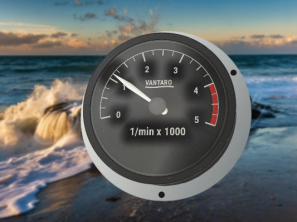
1125 rpm
